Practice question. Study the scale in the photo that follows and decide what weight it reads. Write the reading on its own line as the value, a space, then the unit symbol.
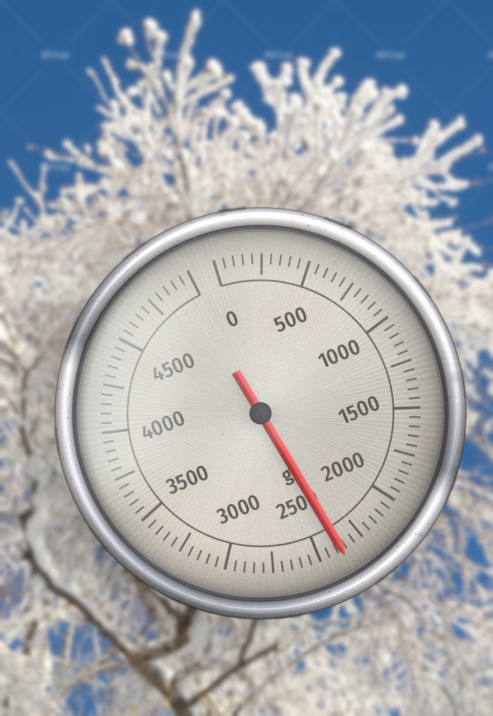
2375 g
